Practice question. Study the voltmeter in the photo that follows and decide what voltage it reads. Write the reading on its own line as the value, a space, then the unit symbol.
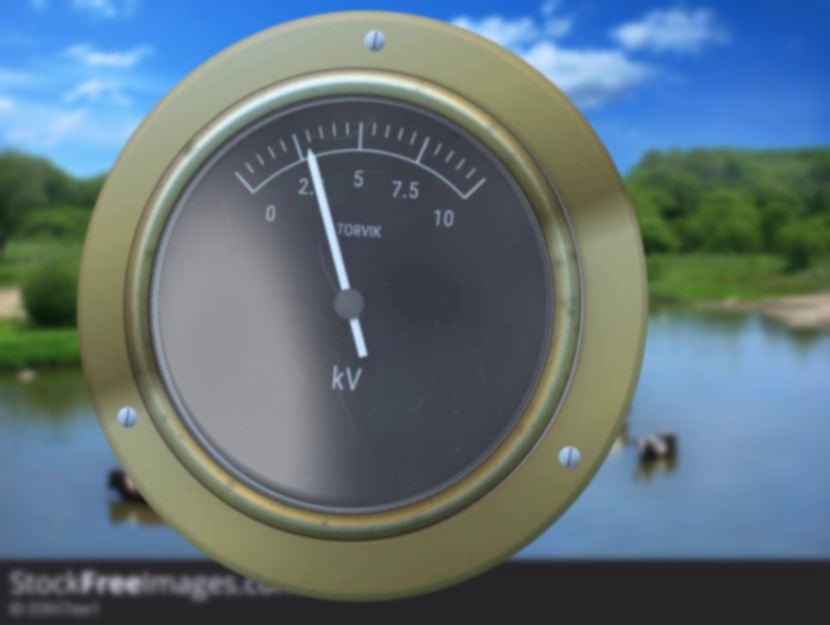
3 kV
